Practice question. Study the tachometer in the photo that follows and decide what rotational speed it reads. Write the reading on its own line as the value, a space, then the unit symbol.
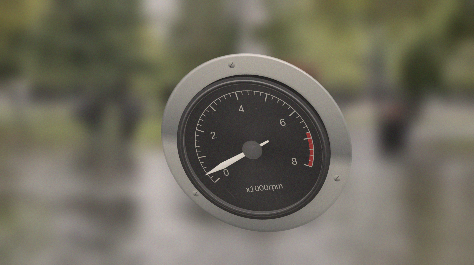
400 rpm
